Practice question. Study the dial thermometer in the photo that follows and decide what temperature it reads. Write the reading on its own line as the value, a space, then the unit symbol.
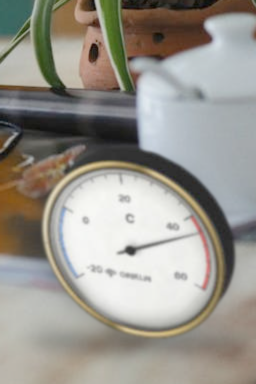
44 °C
